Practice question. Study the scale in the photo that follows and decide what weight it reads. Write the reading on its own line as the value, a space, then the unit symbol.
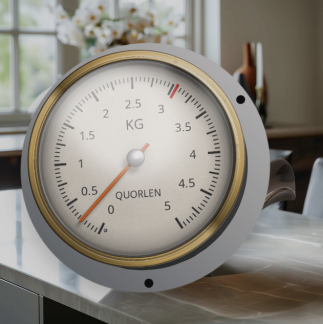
0.25 kg
